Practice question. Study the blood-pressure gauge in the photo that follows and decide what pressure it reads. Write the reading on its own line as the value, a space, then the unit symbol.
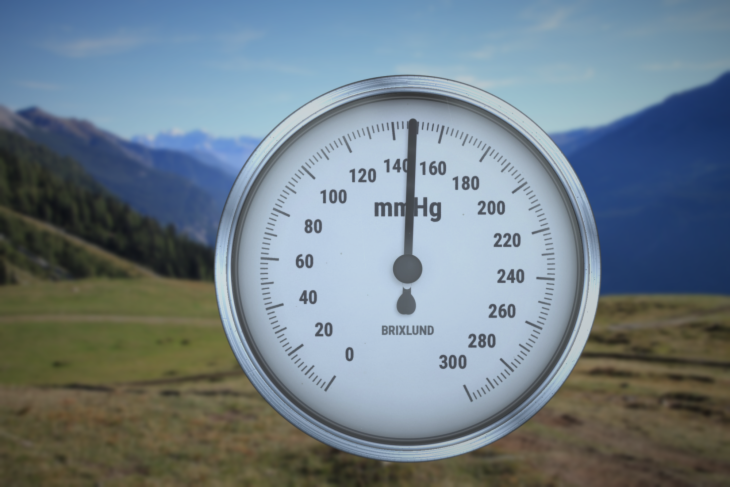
148 mmHg
